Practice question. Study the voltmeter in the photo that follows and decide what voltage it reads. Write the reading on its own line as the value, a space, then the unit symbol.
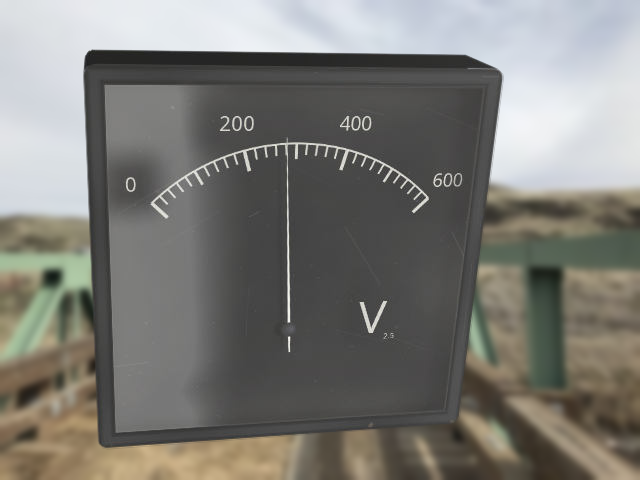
280 V
